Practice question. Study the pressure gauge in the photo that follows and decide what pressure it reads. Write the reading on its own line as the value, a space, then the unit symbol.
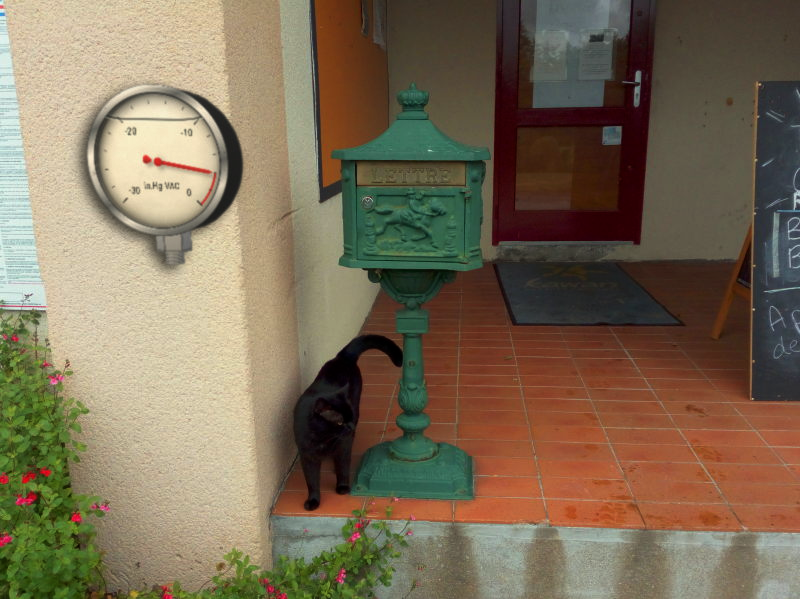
-4 inHg
